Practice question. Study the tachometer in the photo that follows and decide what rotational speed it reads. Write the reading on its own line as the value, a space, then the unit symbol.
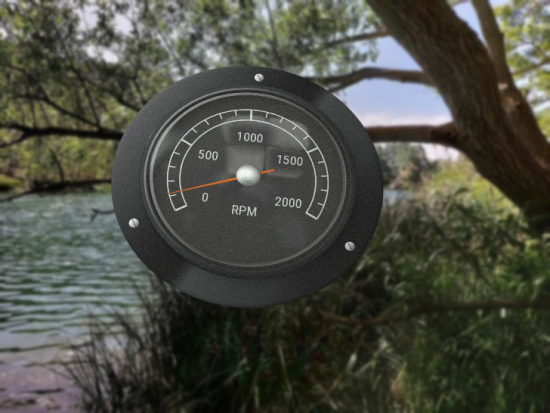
100 rpm
